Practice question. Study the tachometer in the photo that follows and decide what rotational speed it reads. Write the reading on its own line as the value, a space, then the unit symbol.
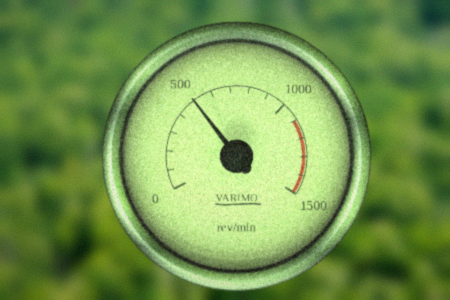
500 rpm
